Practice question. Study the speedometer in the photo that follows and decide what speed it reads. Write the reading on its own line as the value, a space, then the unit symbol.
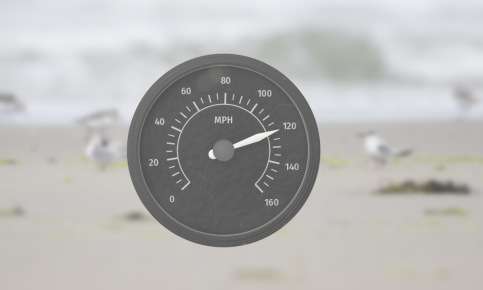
120 mph
